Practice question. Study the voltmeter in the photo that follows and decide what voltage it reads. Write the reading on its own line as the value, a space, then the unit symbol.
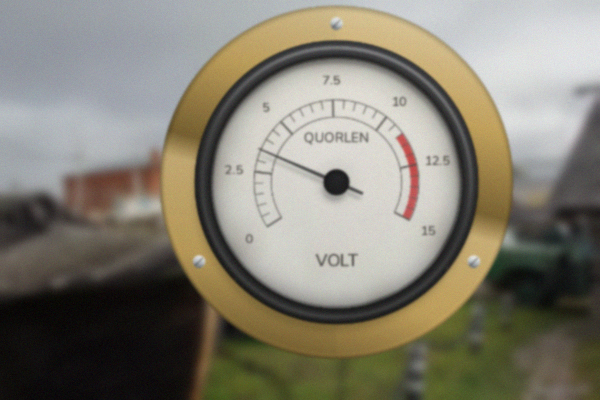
3.5 V
